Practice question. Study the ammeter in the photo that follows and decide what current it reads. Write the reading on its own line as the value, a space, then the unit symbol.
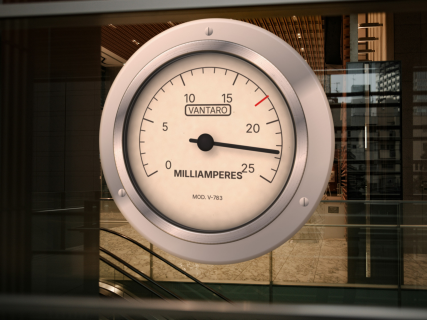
22.5 mA
